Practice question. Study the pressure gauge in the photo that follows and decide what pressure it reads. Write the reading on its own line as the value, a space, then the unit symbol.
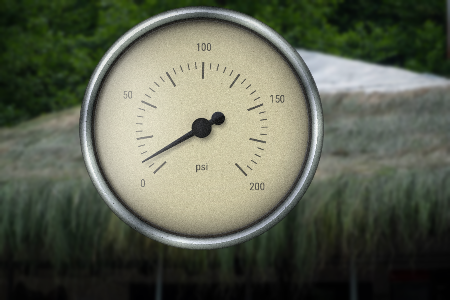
10 psi
